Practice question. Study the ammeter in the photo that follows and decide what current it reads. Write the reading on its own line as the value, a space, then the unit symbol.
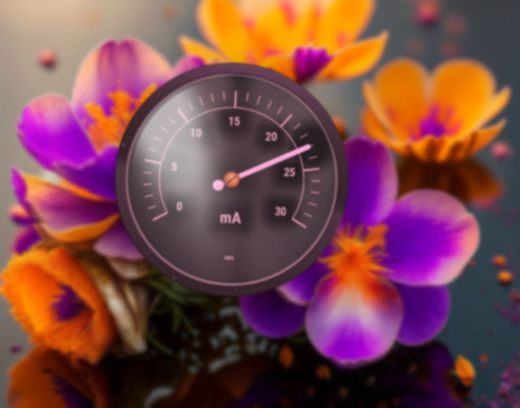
23 mA
